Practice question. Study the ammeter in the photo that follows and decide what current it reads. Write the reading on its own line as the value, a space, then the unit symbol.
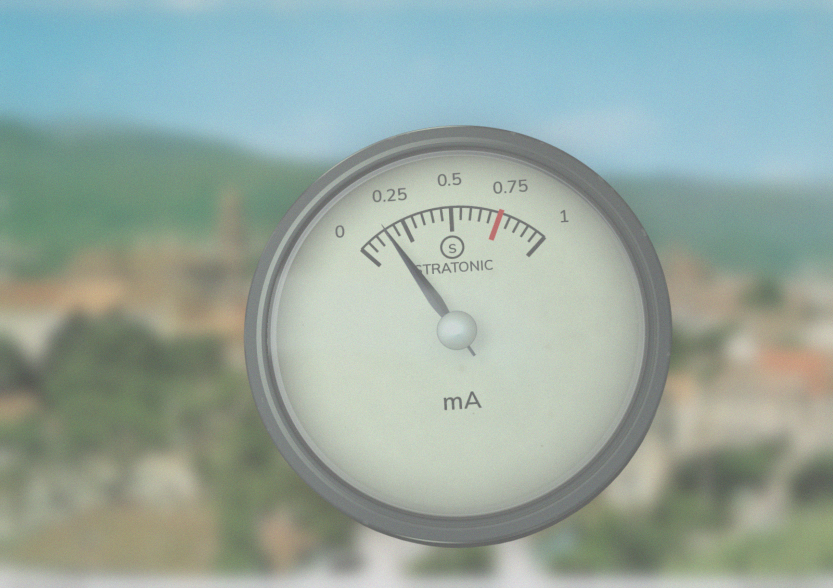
0.15 mA
